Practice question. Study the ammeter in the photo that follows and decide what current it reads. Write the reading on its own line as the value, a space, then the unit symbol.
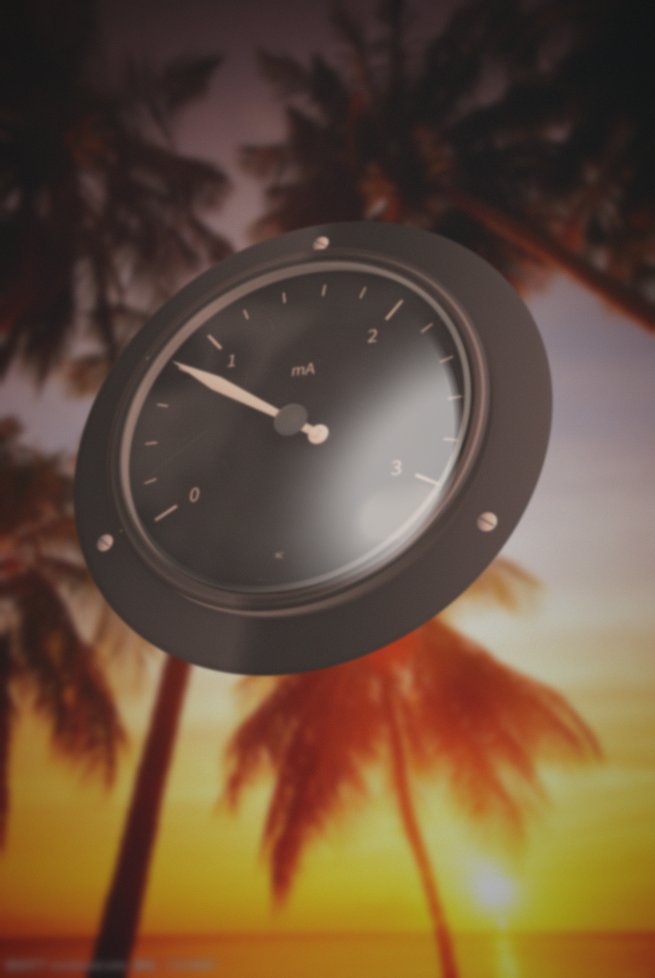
0.8 mA
